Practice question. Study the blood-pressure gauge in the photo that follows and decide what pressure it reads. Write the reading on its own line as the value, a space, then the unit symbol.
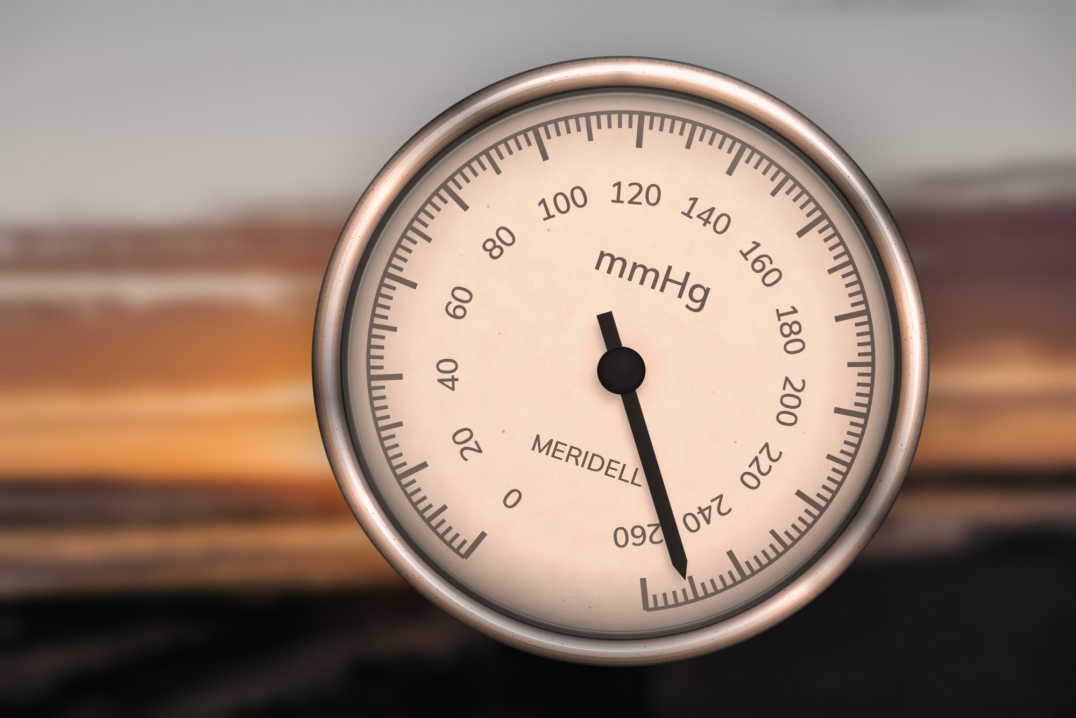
251 mmHg
